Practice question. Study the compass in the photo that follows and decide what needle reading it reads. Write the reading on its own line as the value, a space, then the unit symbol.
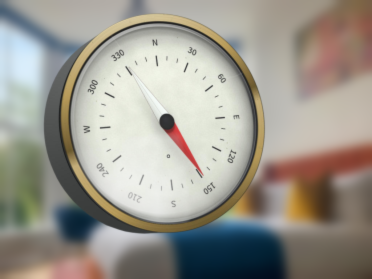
150 °
